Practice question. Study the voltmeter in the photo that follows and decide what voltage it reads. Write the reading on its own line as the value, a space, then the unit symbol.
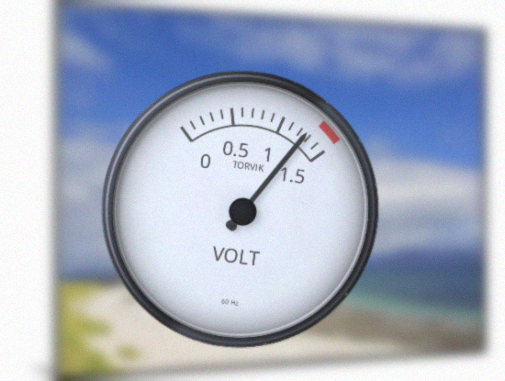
1.25 V
